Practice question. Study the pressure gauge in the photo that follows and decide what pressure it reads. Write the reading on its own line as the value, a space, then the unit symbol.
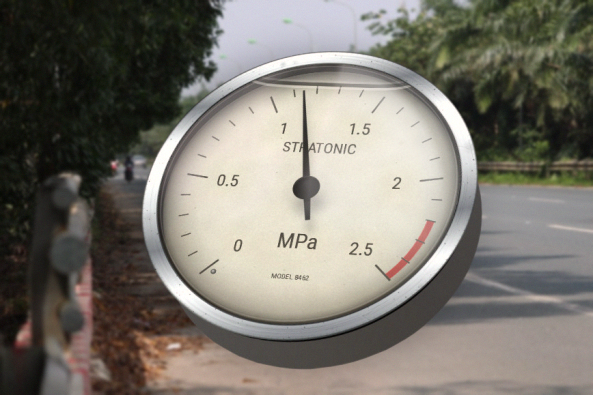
1.15 MPa
